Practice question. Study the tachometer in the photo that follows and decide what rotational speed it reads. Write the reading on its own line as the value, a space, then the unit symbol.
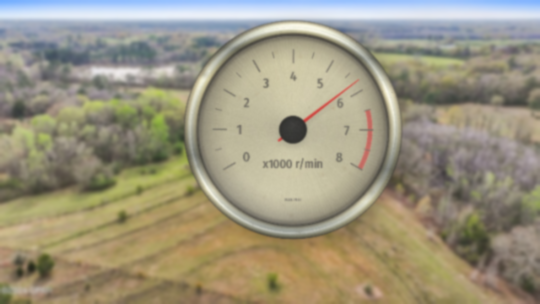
5750 rpm
